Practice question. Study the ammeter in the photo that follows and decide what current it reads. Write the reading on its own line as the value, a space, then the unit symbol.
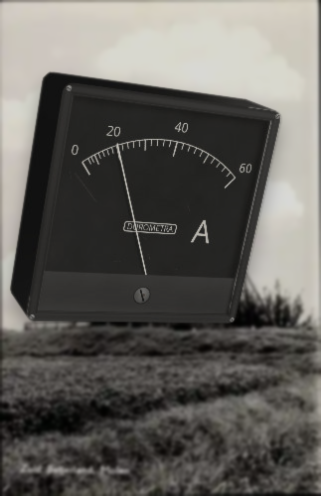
20 A
